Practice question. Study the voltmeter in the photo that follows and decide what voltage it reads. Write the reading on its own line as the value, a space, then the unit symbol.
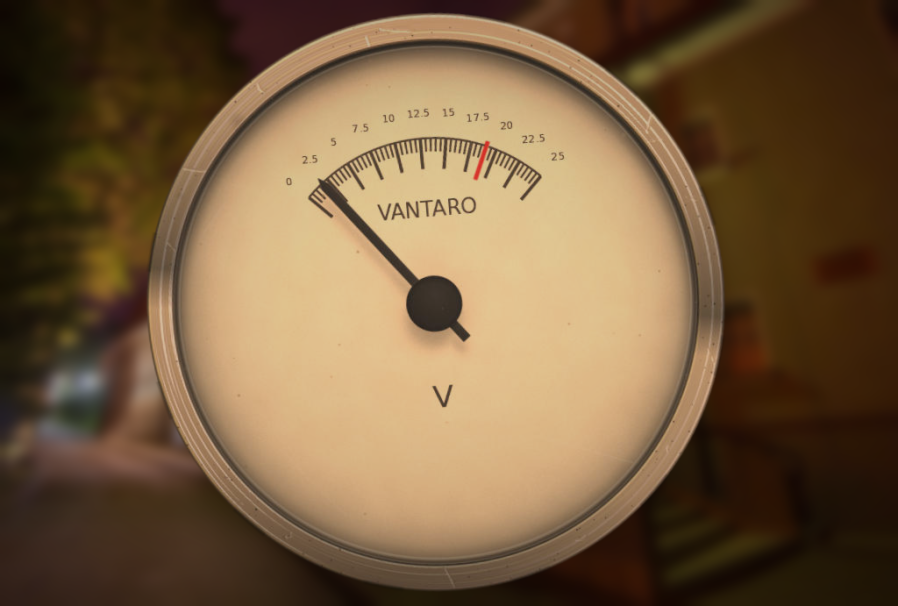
2 V
